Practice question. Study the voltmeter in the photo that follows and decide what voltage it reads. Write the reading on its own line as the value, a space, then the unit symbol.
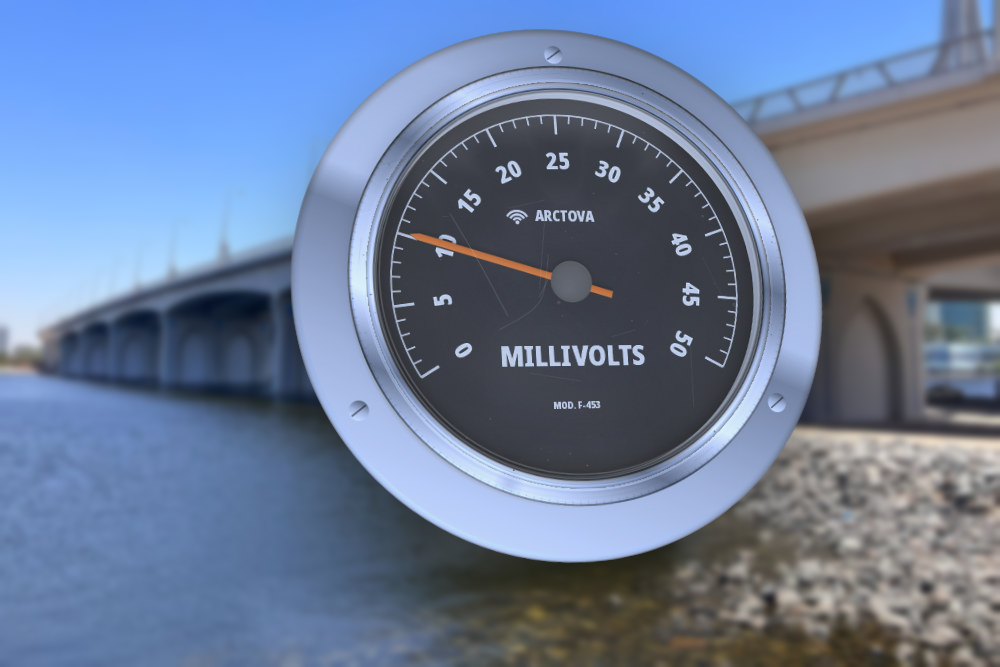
10 mV
